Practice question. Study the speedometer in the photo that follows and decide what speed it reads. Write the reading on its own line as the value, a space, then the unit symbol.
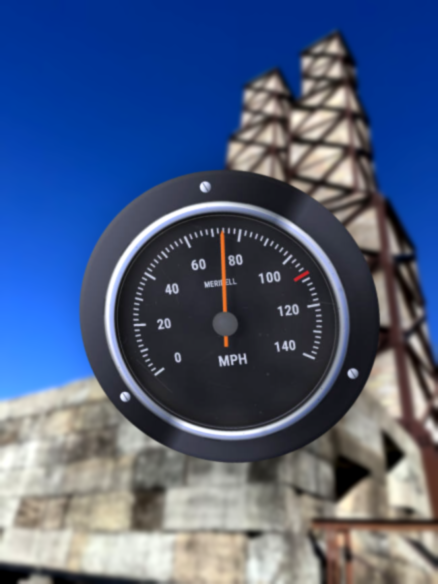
74 mph
